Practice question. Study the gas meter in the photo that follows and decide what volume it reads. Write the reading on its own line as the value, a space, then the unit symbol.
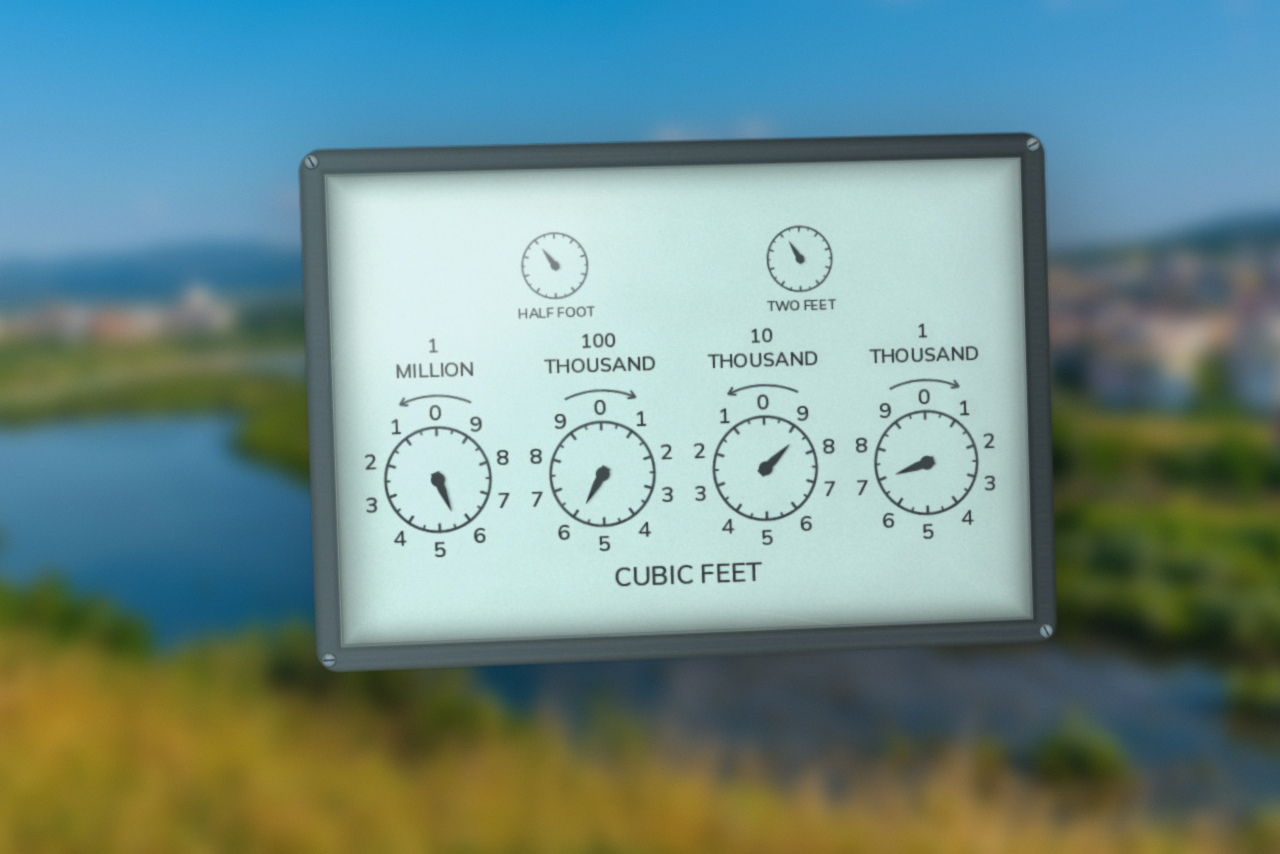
558700 ft³
